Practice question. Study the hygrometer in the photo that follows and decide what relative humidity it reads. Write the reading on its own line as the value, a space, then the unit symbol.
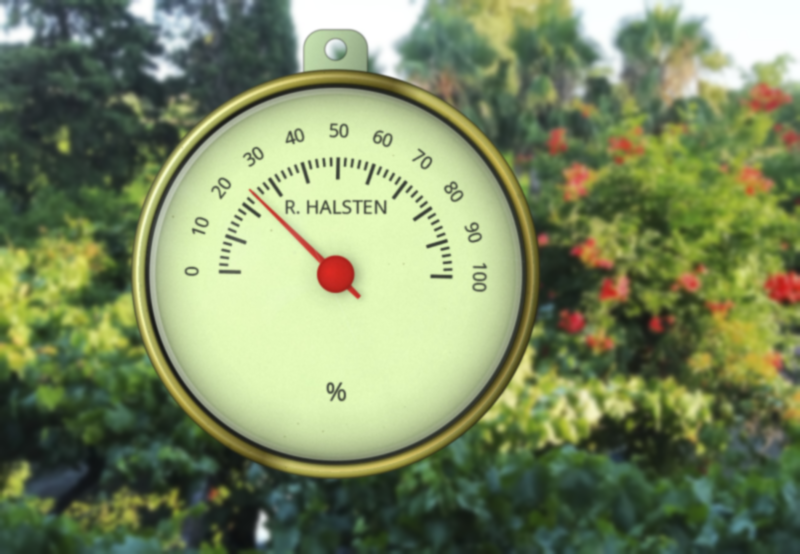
24 %
